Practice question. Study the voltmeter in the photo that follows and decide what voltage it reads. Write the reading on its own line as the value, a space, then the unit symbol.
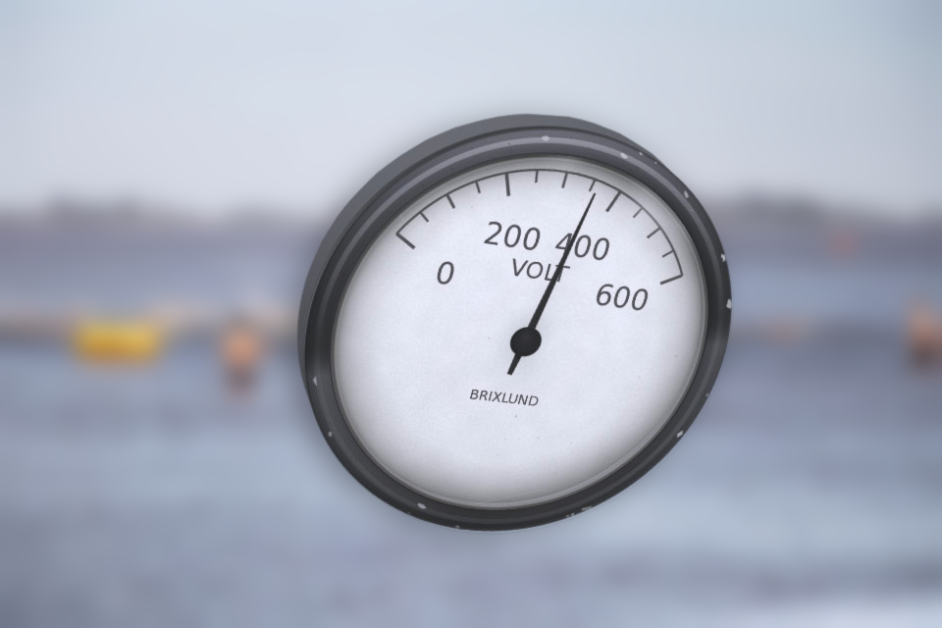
350 V
